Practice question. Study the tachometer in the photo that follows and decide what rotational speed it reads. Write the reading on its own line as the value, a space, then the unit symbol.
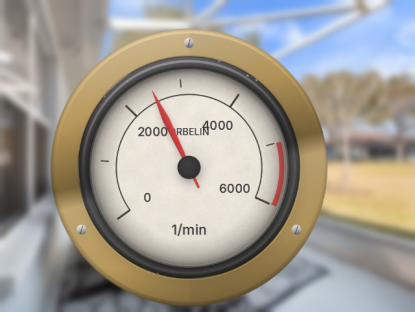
2500 rpm
